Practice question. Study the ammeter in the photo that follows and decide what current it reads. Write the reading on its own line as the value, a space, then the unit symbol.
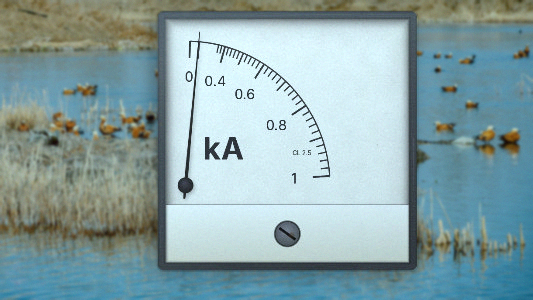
0.2 kA
